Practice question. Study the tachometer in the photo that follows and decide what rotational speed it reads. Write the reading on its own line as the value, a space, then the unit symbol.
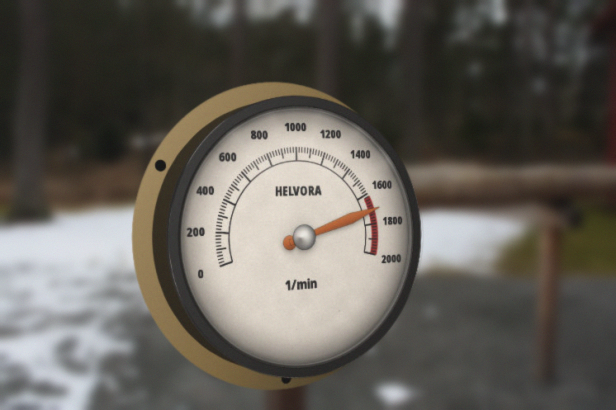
1700 rpm
